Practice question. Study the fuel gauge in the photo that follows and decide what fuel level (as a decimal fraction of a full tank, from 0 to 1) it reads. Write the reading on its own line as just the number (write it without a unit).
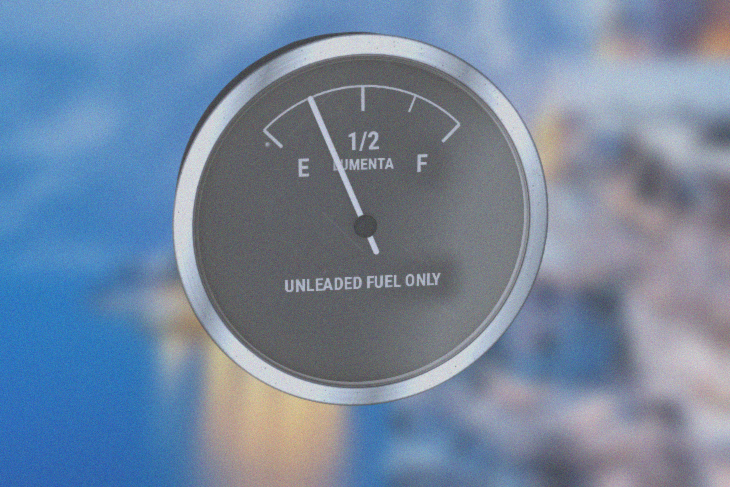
0.25
